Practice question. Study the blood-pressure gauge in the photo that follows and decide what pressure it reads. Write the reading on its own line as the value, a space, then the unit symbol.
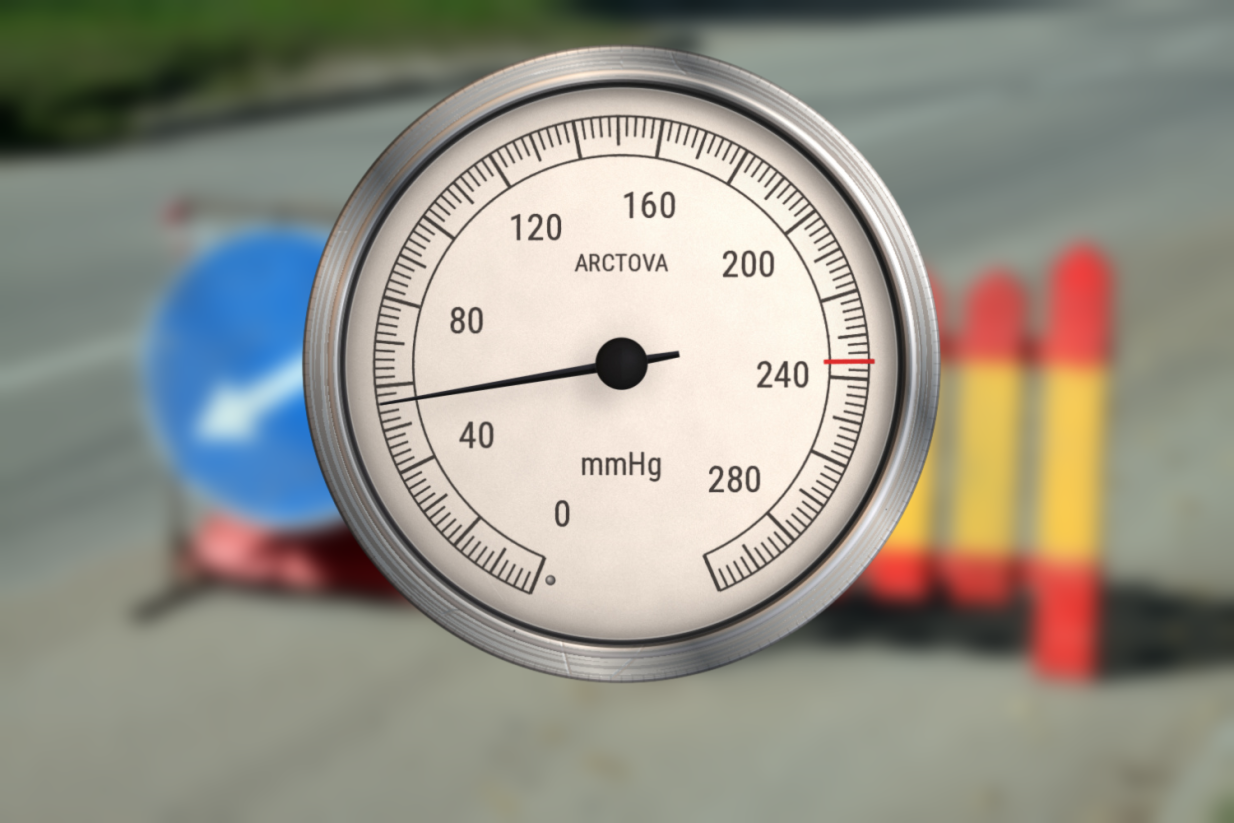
56 mmHg
